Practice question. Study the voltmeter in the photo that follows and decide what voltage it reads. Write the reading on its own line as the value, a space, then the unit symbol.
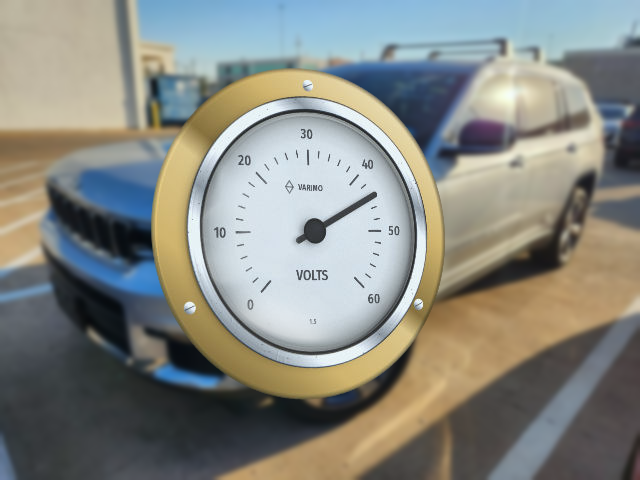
44 V
